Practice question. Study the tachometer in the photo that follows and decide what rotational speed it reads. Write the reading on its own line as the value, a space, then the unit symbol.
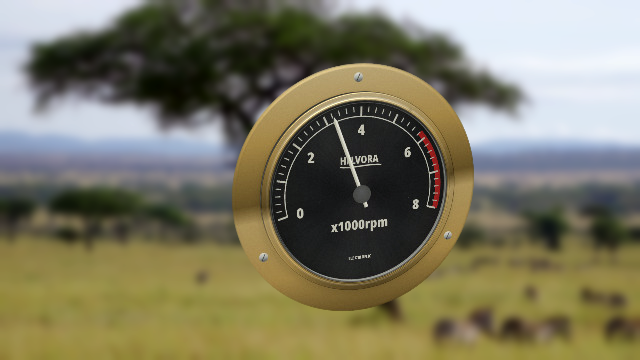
3200 rpm
